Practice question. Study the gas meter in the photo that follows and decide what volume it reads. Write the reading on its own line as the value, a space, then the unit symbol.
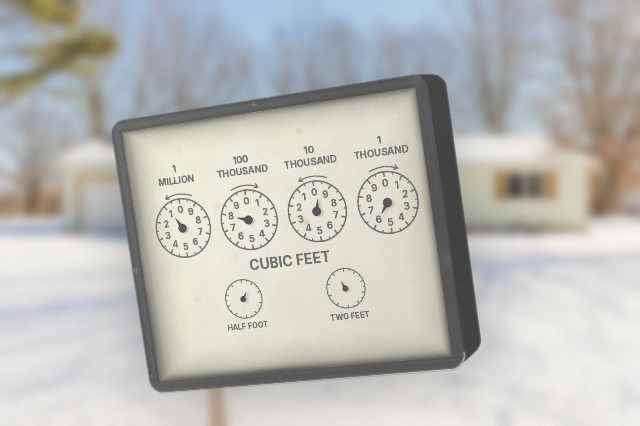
79600 ft³
